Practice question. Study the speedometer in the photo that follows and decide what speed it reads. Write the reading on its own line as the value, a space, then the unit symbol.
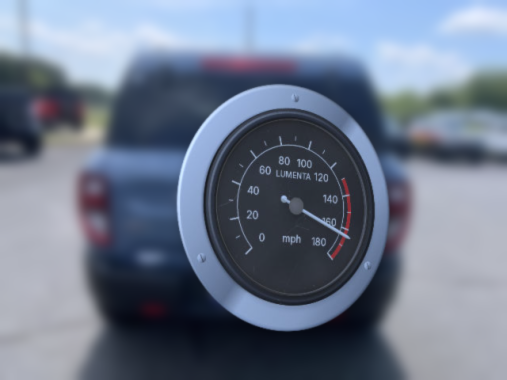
165 mph
